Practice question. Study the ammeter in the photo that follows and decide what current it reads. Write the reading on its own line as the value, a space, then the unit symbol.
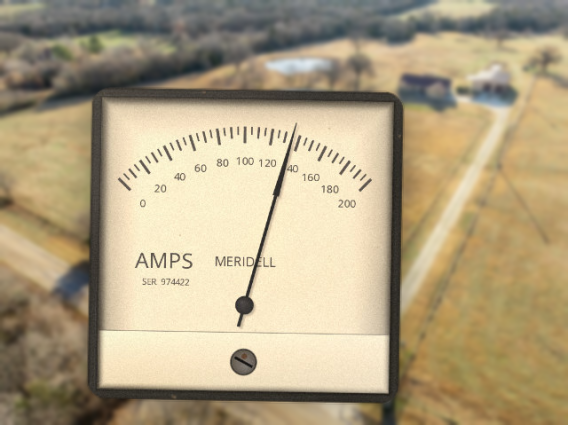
135 A
